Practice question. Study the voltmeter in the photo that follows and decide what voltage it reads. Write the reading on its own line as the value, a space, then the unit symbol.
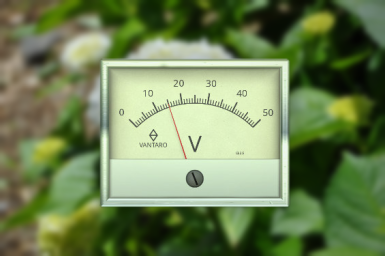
15 V
